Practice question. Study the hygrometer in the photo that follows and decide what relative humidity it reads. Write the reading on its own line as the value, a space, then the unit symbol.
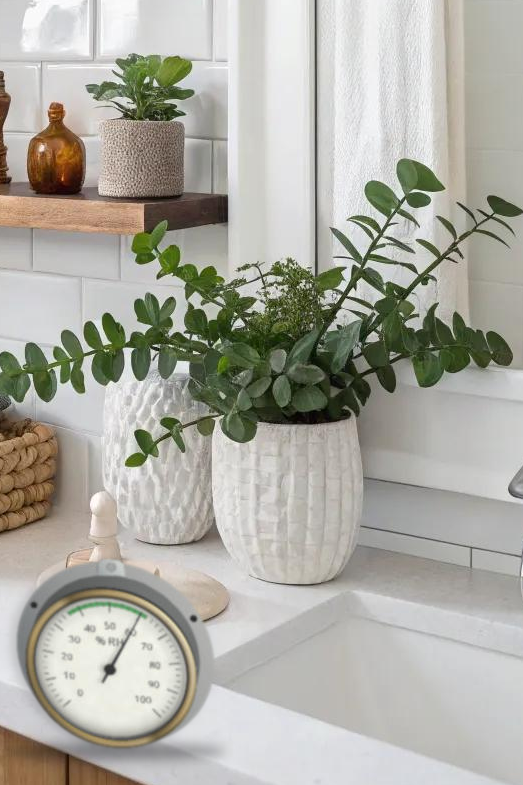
60 %
